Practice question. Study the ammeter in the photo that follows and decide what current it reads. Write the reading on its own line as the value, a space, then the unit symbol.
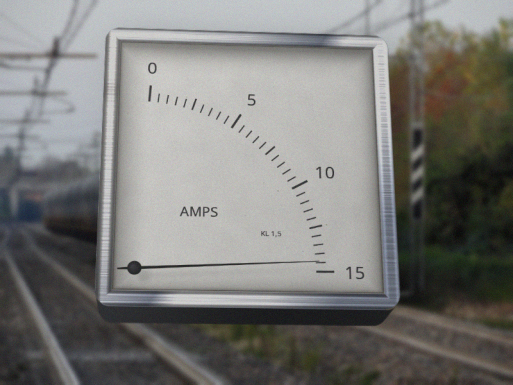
14.5 A
